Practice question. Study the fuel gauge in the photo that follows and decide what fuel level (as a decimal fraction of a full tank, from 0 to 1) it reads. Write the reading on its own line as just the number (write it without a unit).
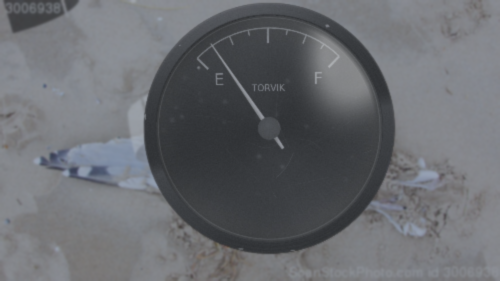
0.125
